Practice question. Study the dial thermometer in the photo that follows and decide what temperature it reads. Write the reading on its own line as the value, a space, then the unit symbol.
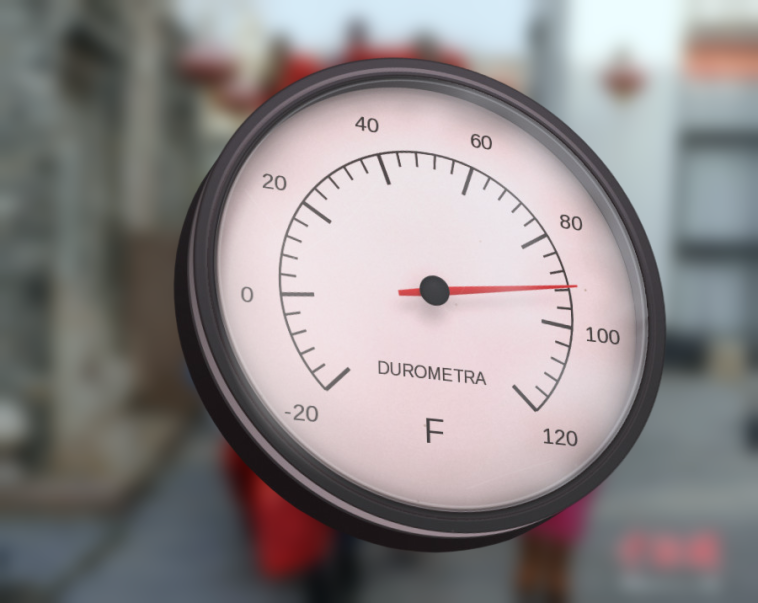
92 °F
